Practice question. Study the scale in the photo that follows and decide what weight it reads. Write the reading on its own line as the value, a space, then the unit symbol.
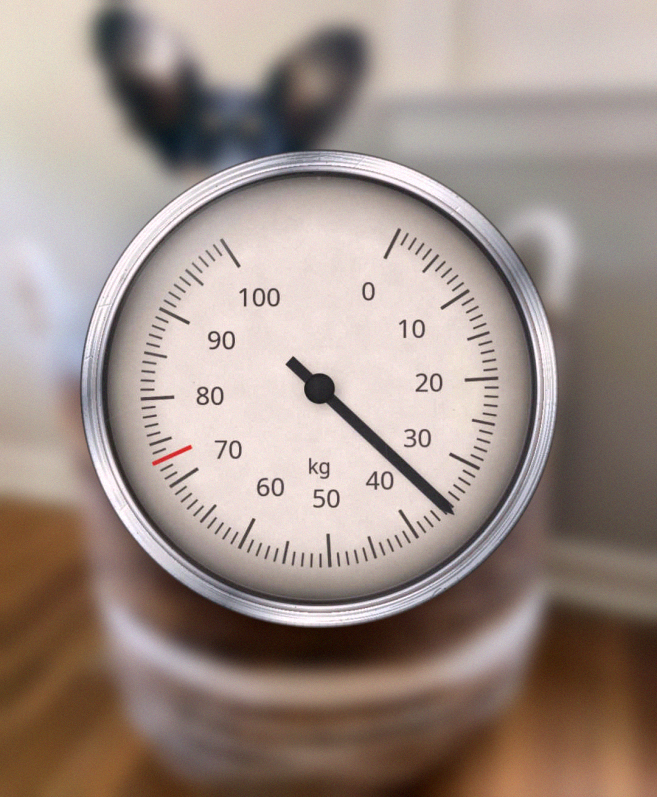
35.5 kg
